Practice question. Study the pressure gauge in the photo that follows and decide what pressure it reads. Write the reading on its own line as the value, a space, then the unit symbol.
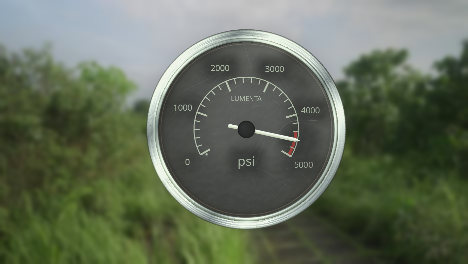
4600 psi
